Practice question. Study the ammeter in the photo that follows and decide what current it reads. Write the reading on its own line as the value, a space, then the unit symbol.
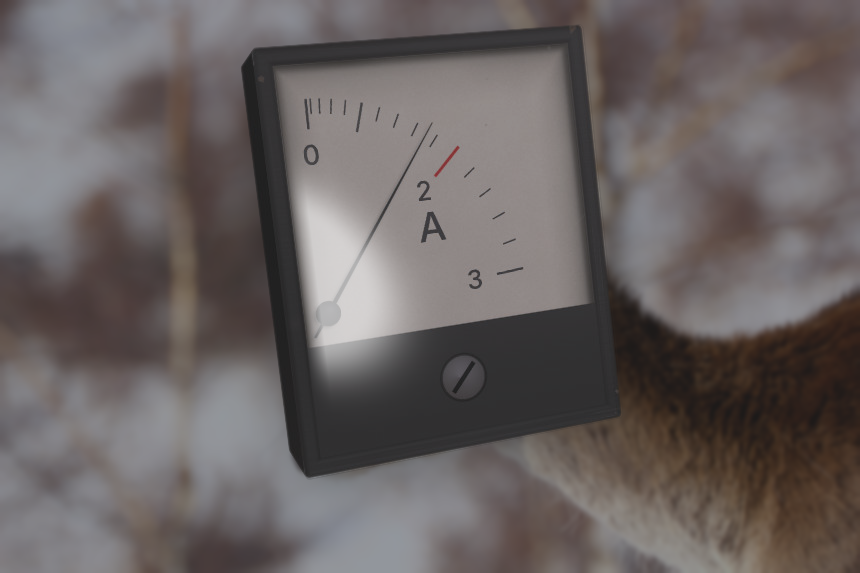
1.7 A
